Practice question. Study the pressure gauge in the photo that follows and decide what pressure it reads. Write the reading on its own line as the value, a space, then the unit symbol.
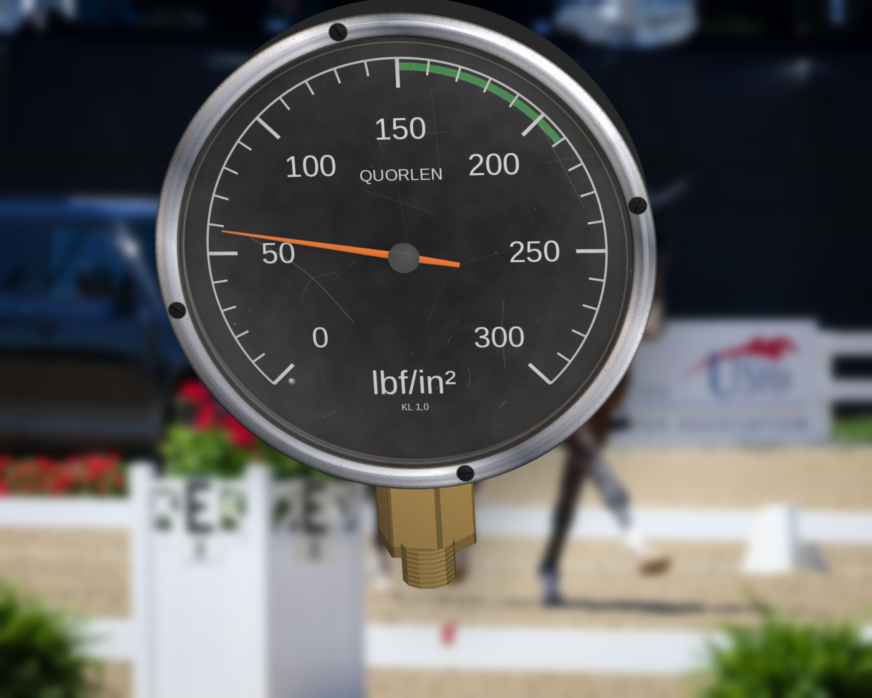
60 psi
